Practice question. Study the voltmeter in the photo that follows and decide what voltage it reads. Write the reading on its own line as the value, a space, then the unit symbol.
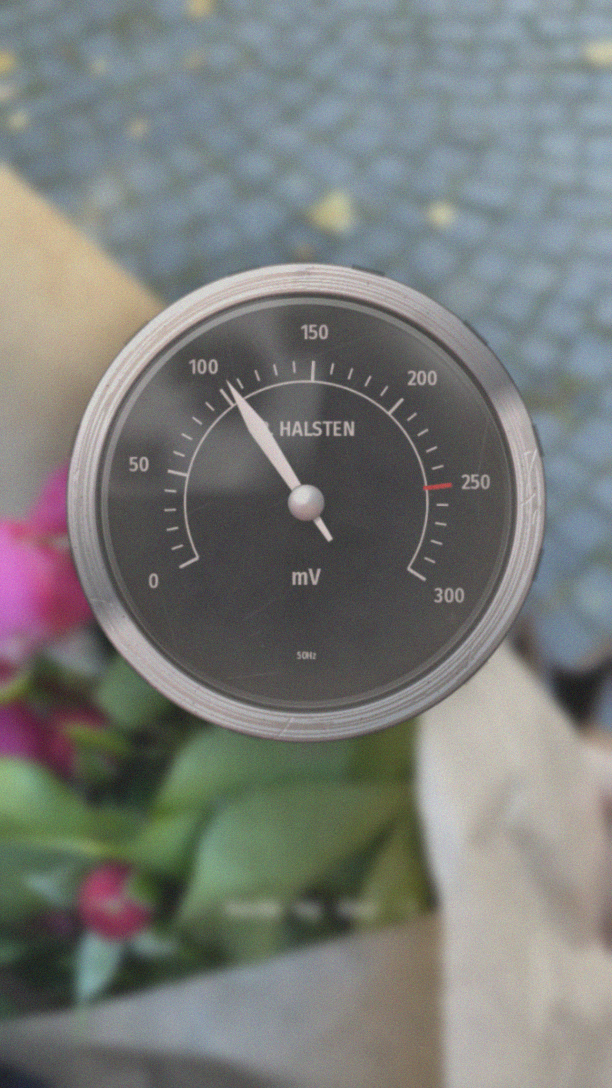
105 mV
